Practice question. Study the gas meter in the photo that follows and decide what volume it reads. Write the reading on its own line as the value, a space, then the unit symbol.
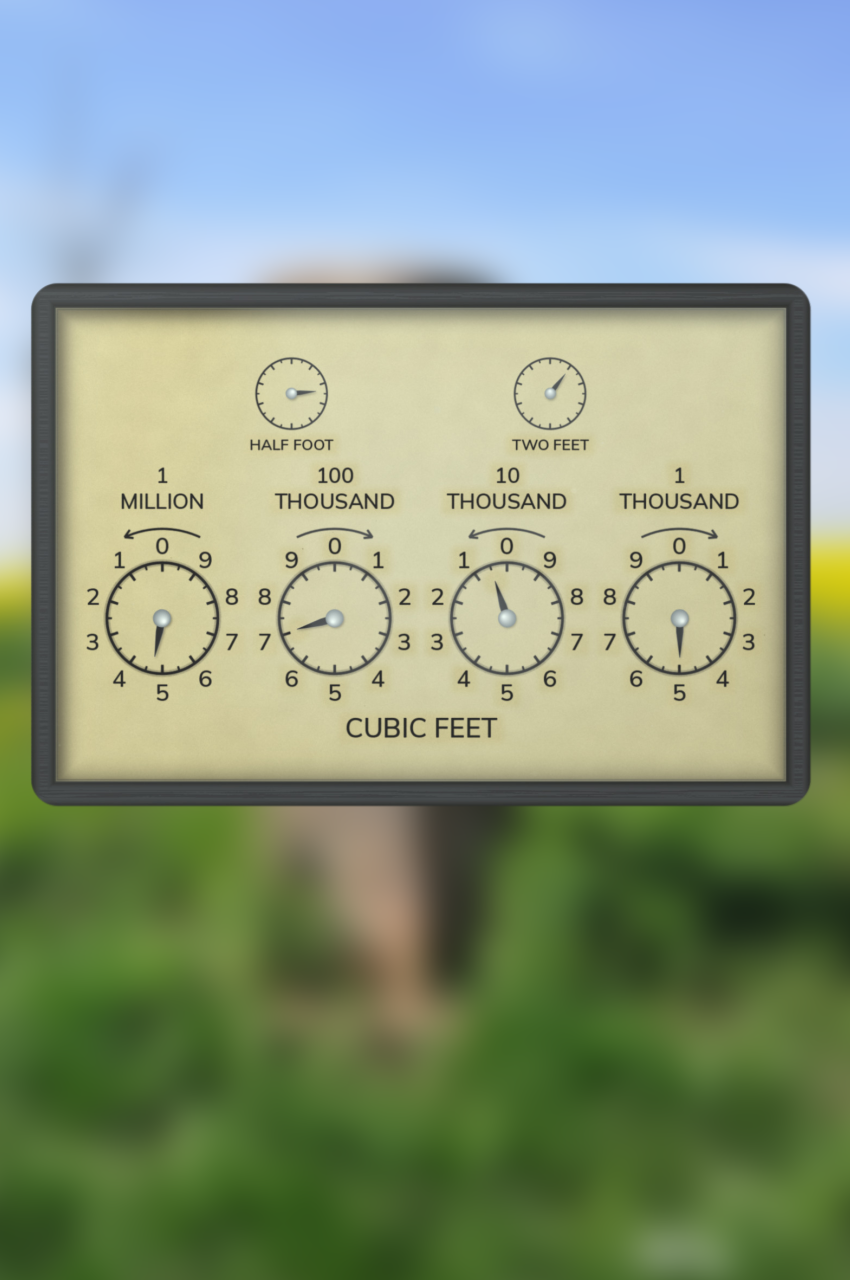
470500 ft³
